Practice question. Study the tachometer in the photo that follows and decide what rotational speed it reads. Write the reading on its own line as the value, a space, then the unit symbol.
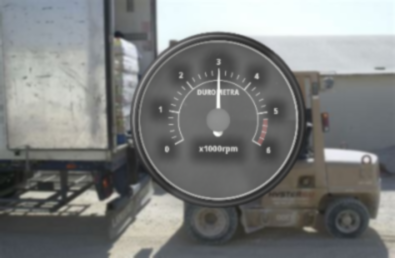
3000 rpm
